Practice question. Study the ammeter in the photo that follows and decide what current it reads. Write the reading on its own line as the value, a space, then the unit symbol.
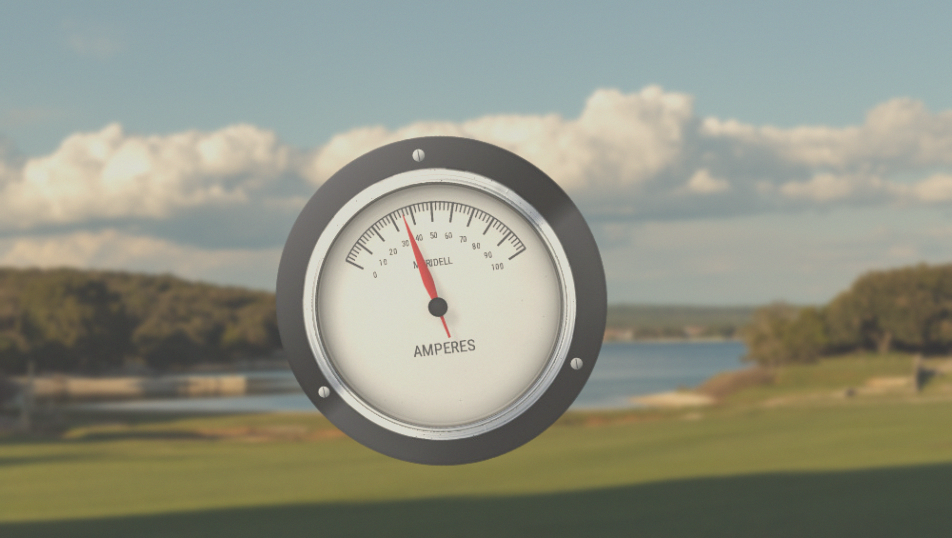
36 A
